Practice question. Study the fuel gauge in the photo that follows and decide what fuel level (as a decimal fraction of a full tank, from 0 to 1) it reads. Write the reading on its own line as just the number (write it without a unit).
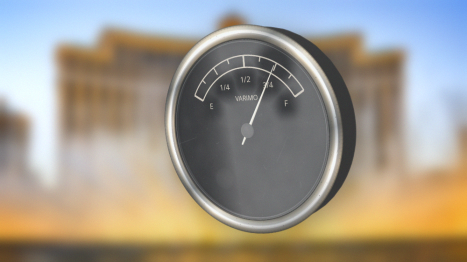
0.75
